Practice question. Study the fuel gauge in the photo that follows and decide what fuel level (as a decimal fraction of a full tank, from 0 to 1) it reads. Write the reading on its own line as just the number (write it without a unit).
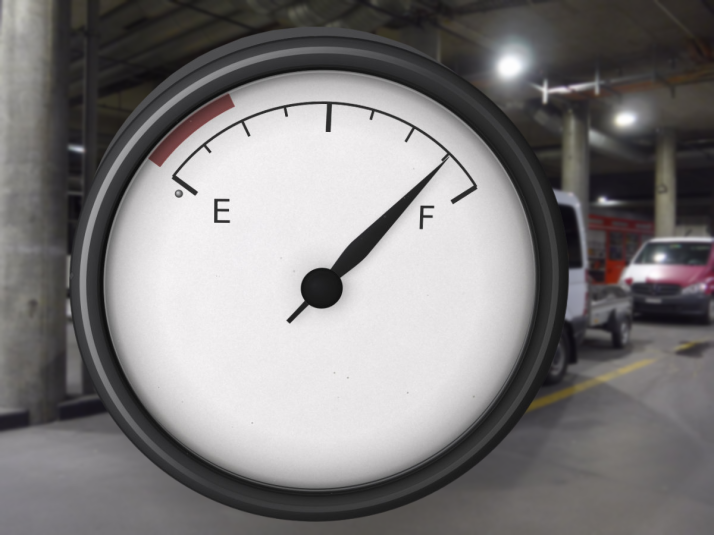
0.875
